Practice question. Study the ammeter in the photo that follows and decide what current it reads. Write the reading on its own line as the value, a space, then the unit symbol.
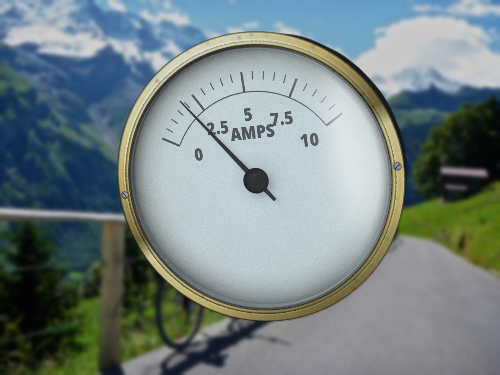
2 A
